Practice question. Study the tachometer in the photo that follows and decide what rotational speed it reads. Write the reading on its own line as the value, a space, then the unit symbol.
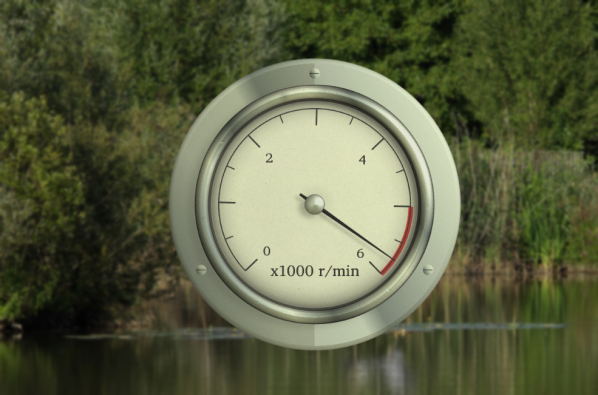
5750 rpm
